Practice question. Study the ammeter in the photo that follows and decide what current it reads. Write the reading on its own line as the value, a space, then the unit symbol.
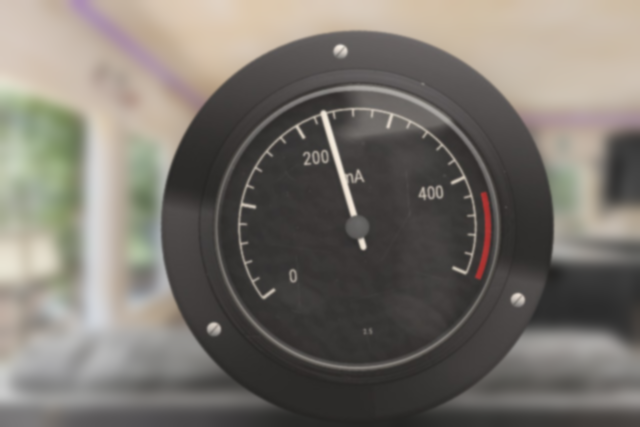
230 mA
